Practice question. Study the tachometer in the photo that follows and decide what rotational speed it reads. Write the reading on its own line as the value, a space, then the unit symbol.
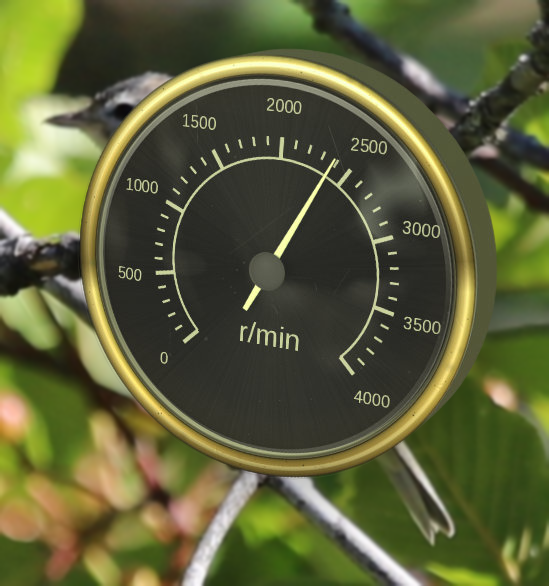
2400 rpm
